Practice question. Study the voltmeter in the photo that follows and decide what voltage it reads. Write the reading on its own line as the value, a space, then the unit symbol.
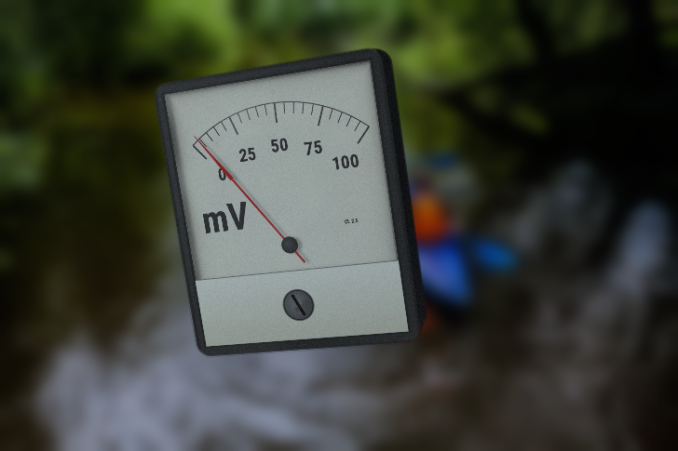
5 mV
